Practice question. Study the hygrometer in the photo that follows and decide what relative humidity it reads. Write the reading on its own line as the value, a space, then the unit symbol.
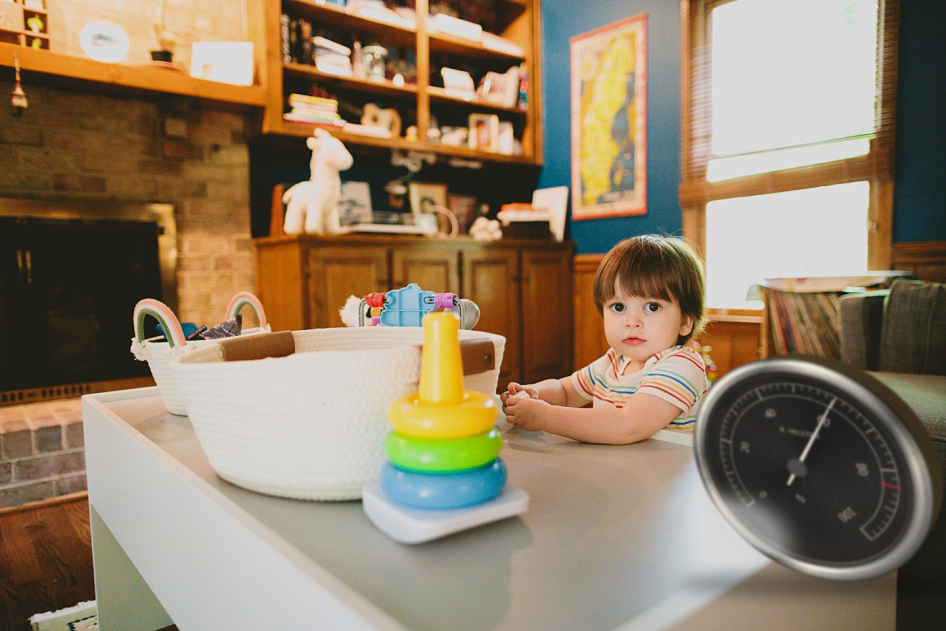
60 %
